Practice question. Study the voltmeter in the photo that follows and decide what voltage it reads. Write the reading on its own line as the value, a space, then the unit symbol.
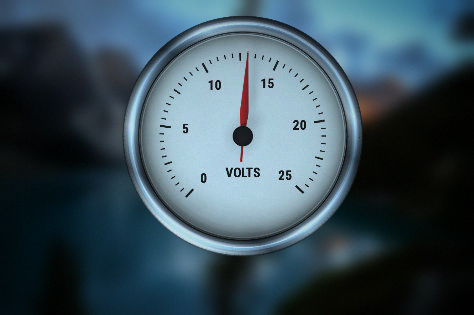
13 V
